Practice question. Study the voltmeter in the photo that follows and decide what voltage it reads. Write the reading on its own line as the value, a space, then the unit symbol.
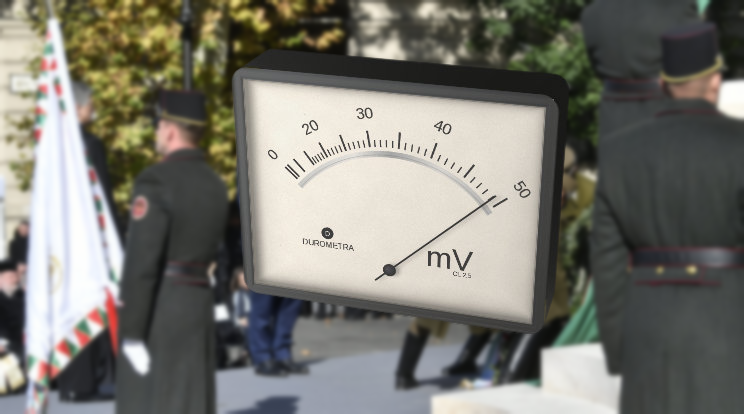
49 mV
